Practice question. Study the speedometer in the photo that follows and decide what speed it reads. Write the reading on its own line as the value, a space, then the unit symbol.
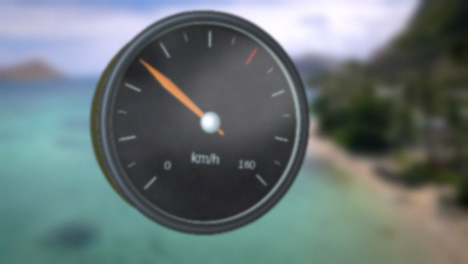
50 km/h
